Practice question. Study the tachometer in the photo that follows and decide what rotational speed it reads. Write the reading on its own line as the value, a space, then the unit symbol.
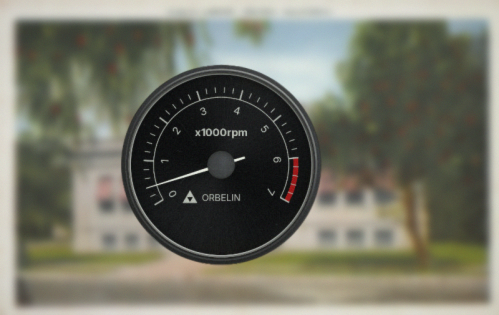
400 rpm
